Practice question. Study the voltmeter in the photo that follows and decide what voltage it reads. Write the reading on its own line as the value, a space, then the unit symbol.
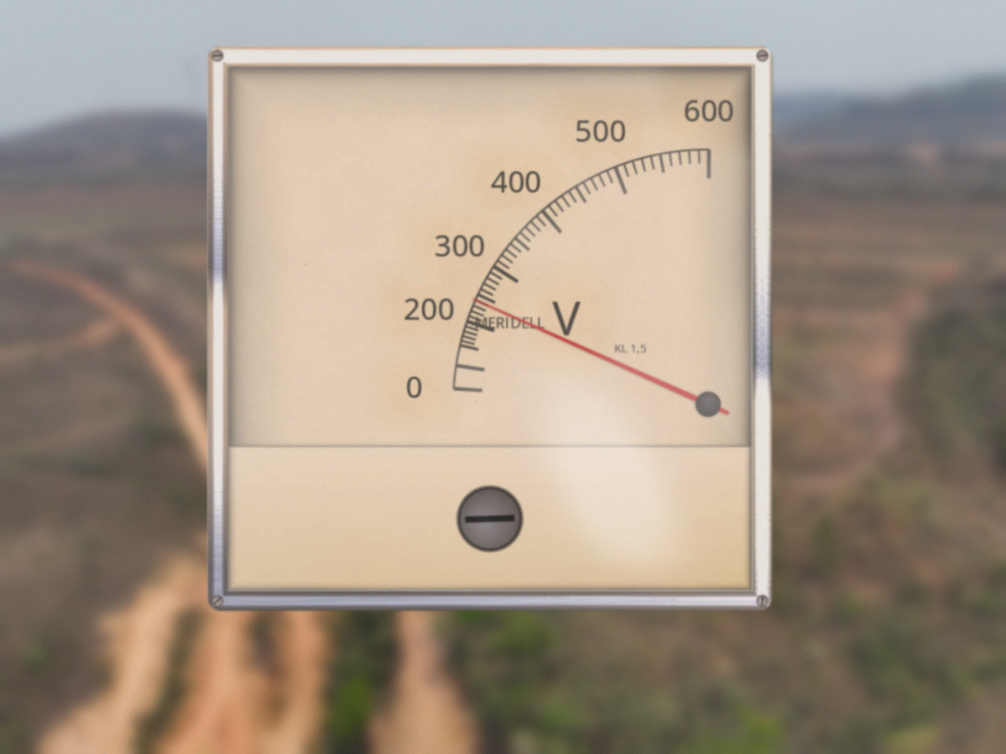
240 V
